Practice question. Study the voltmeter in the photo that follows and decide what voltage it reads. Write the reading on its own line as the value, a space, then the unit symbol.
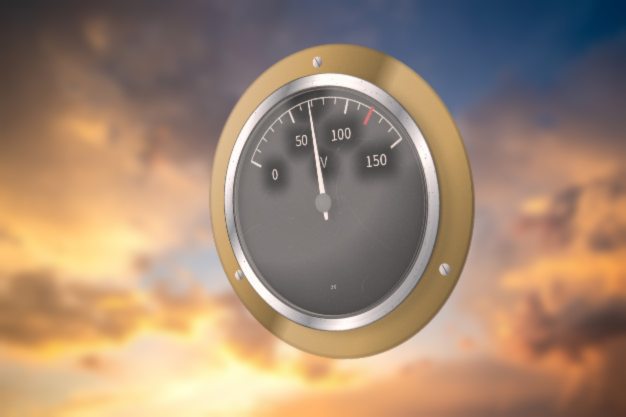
70 V
